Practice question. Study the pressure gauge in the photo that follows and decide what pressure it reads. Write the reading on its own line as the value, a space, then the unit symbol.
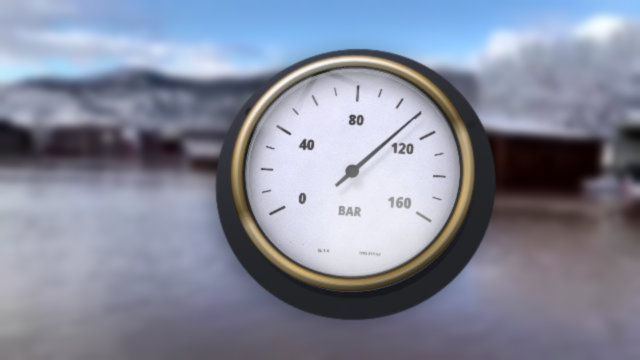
110 bar
